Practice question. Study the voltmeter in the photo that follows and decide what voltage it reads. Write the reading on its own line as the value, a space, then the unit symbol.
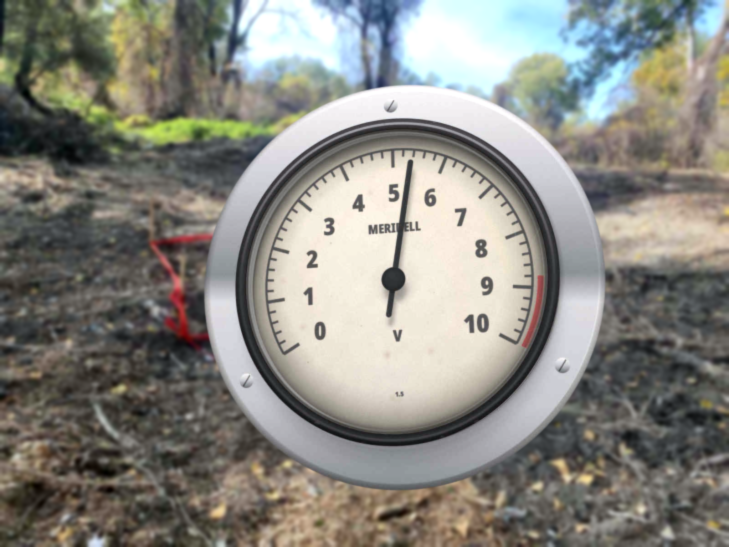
5.4 V
